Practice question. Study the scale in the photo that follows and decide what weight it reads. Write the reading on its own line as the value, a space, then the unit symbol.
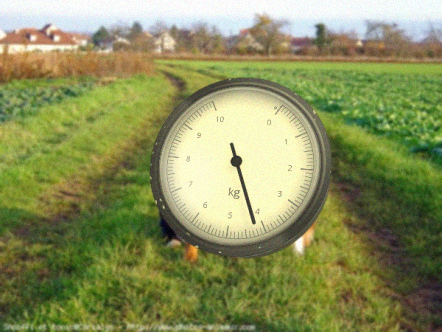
4.2 kg
